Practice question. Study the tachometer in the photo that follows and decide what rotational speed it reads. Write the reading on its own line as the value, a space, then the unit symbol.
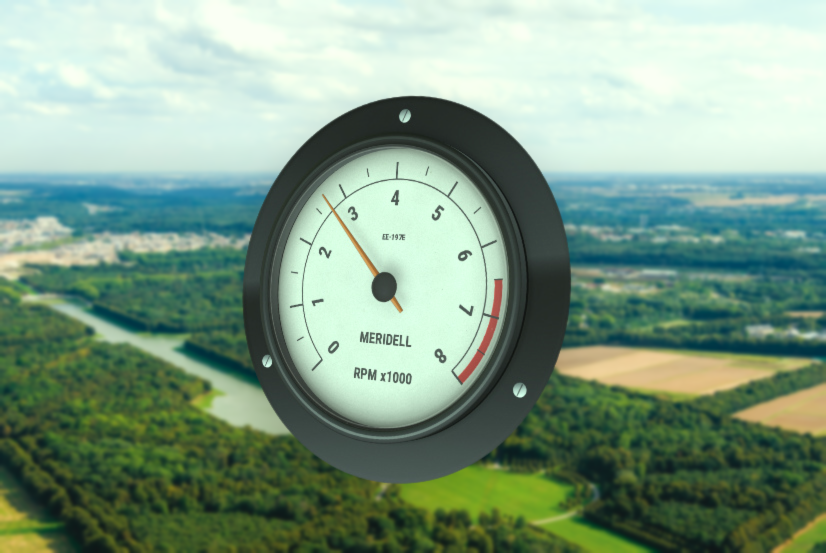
2750 rpm
